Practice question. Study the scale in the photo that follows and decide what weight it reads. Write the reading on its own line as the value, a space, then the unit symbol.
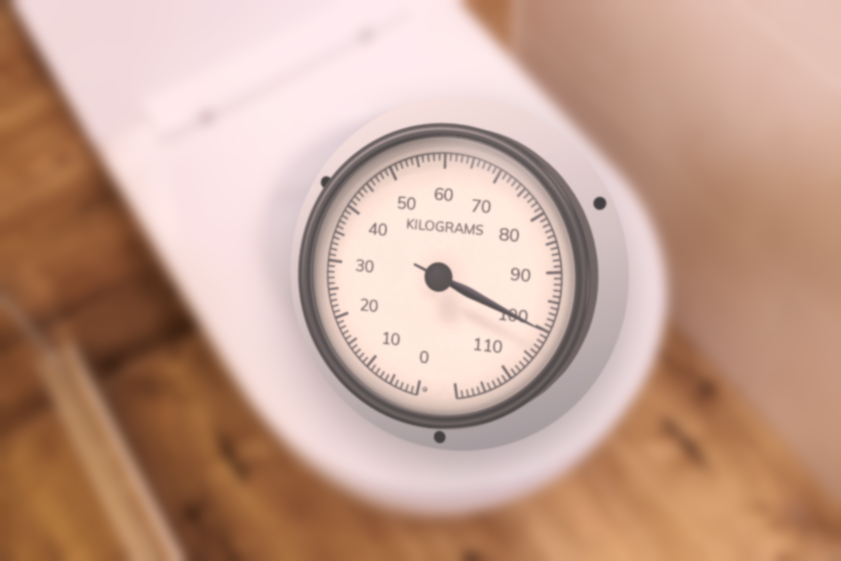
100 kg
